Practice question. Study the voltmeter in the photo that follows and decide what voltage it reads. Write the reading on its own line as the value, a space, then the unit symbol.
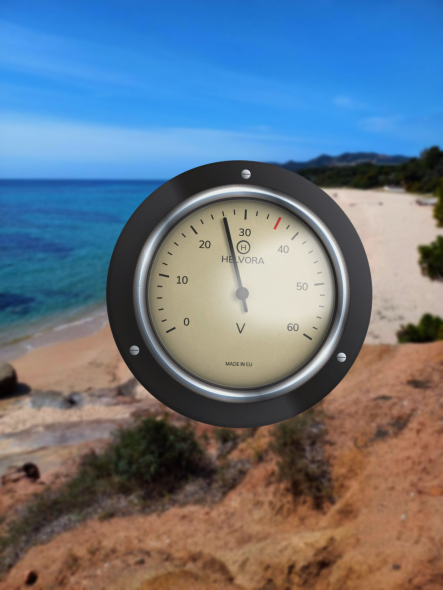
26 V
